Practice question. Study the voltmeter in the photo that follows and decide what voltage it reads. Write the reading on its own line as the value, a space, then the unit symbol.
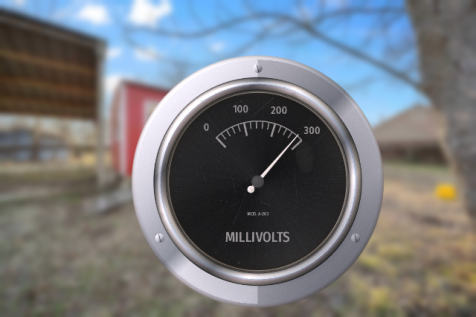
280 mV
